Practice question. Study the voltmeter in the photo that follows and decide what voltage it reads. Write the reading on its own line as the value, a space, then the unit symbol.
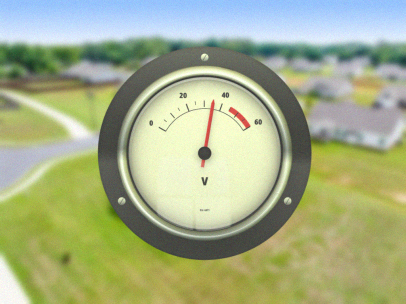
35 V
